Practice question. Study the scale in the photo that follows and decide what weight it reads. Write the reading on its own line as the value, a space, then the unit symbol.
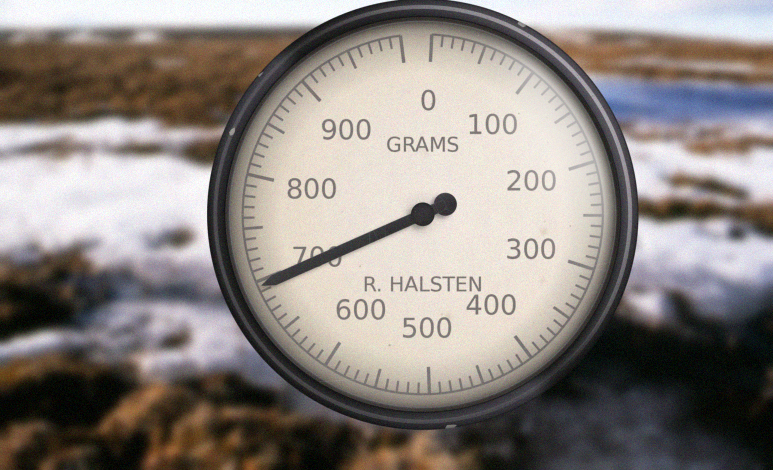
695 g
